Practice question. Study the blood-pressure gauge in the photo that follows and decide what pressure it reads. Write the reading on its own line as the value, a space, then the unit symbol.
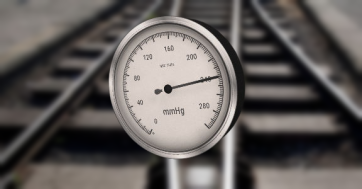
240 mmHg
